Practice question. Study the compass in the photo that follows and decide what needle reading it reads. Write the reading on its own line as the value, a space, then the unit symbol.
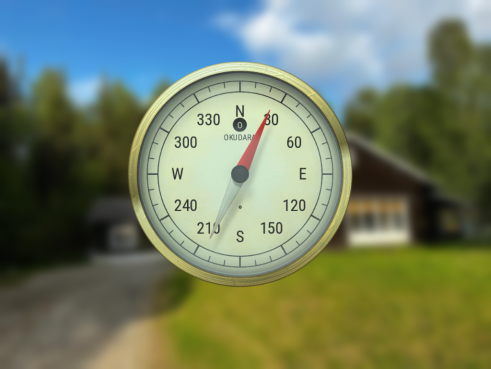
25 °
